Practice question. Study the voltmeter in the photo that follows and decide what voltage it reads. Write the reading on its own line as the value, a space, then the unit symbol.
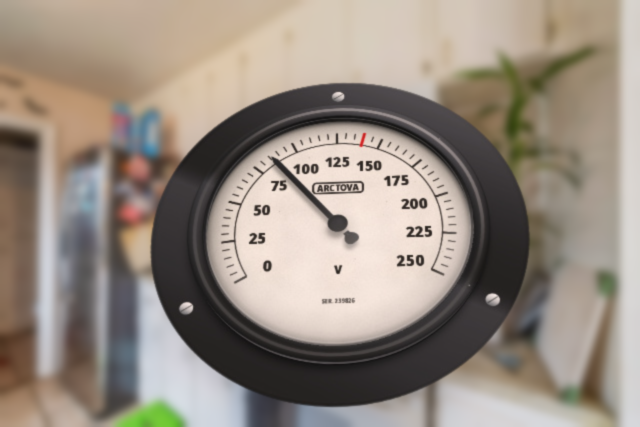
85 V
